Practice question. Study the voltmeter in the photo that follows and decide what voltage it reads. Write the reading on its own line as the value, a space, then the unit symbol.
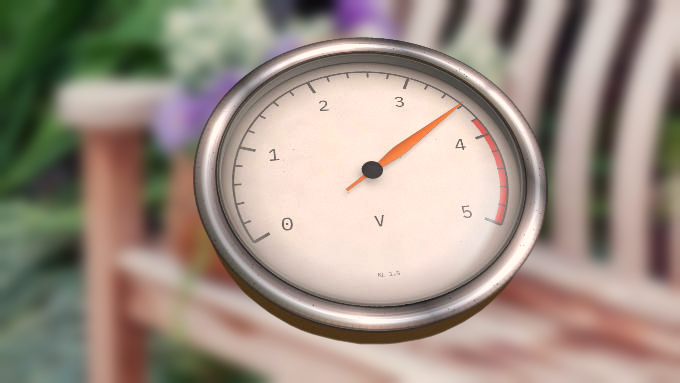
3.6 V
